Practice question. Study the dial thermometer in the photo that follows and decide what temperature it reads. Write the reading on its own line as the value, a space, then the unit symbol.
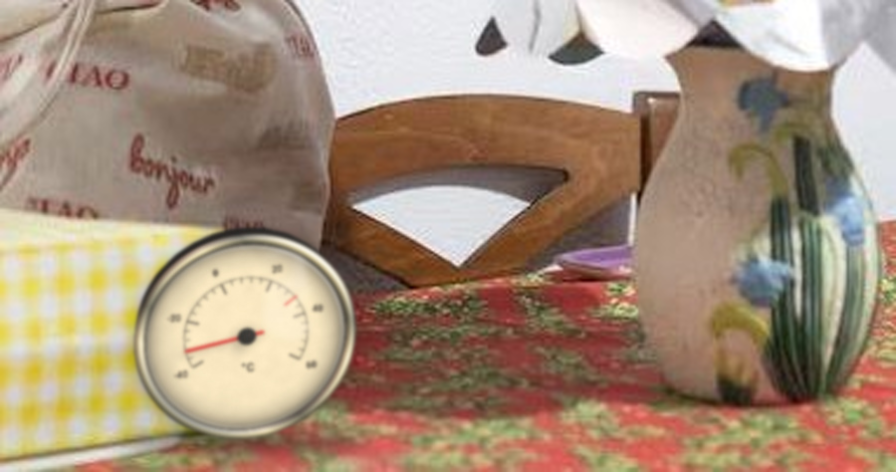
-32 °C
